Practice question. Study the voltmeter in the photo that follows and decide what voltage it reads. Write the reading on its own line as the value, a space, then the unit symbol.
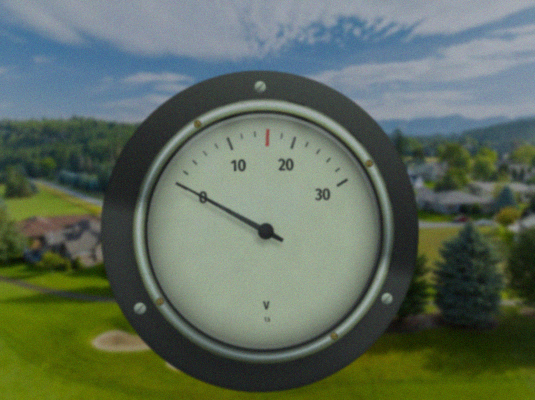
0 V
